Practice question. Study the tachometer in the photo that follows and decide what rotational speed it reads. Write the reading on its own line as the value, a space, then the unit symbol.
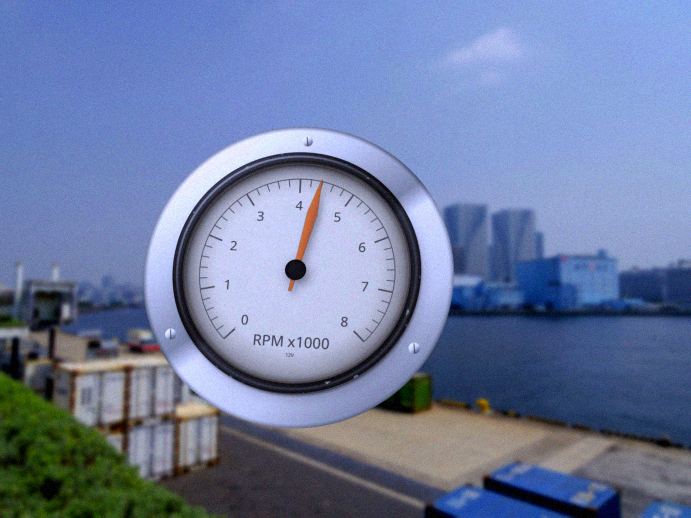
4400 rpm
